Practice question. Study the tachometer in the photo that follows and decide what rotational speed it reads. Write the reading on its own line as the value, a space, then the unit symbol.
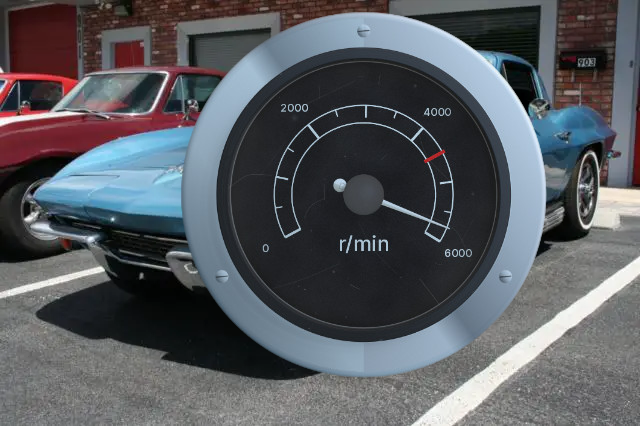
5750 rpm
